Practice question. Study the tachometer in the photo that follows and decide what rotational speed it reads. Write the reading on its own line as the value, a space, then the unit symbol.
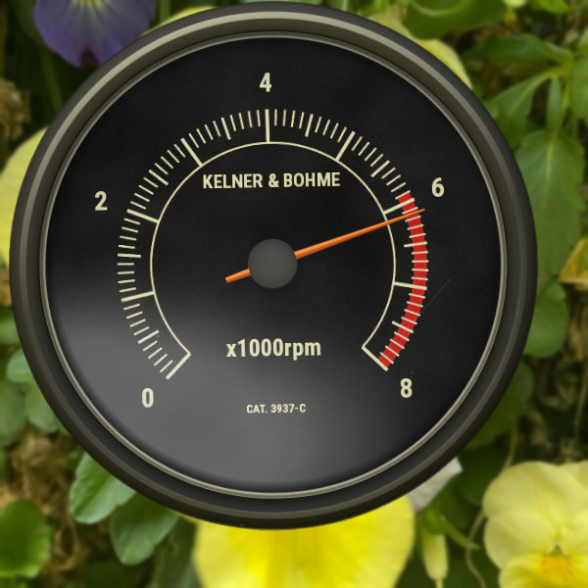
6150 rpm
